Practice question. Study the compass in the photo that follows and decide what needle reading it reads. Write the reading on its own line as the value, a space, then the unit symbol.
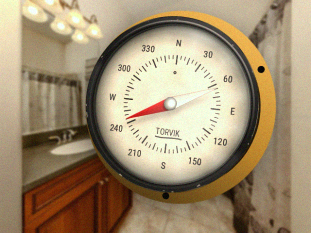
245 °
